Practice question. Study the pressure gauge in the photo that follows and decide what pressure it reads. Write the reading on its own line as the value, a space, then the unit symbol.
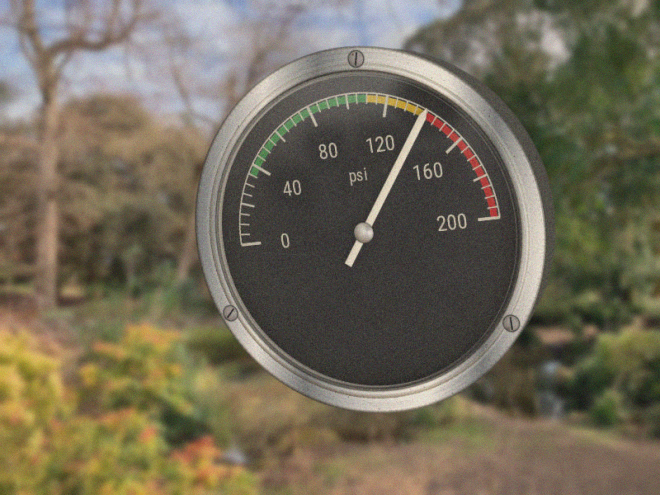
140 psi
